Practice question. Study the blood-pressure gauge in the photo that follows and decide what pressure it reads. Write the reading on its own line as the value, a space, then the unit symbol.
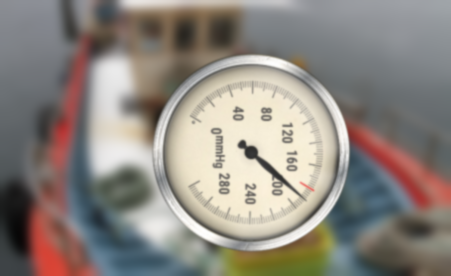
190 mmHg
